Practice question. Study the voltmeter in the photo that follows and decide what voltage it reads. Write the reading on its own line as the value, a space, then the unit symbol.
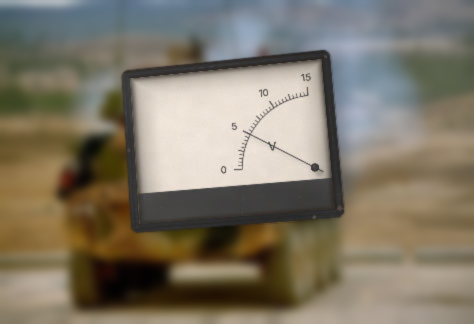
5 V
